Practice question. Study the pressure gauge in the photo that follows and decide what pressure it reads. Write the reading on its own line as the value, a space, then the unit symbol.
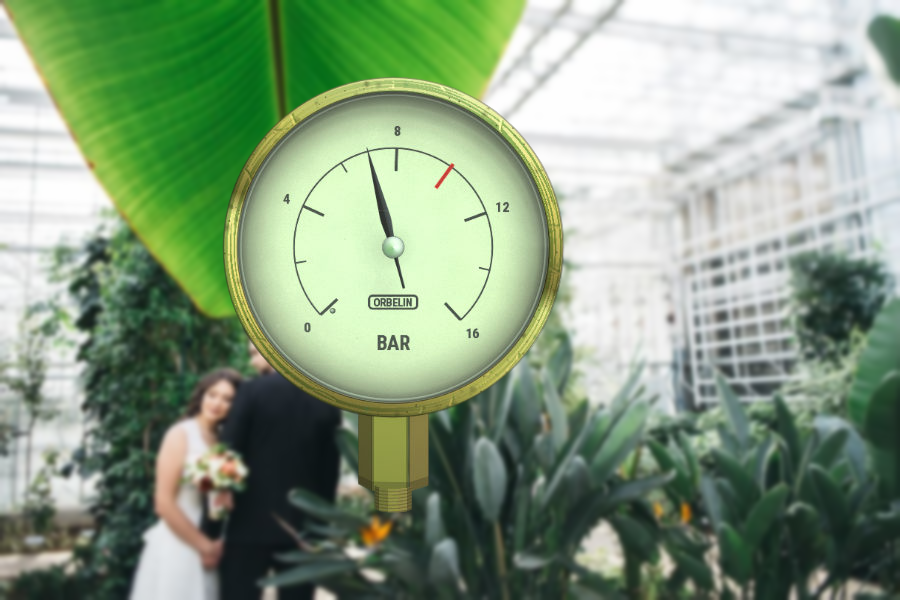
7 bar
